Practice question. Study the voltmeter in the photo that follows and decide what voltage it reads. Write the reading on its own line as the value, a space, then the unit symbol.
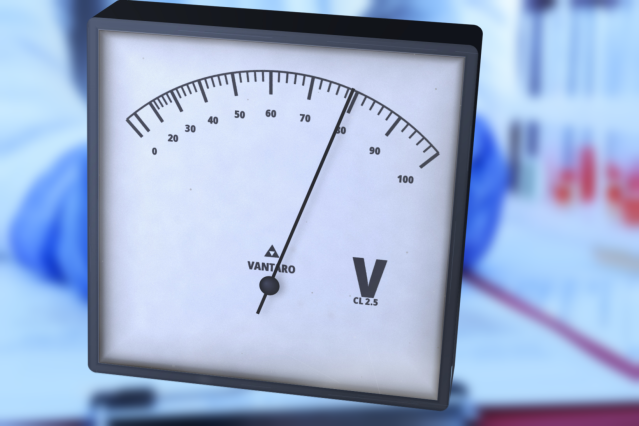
79 V
